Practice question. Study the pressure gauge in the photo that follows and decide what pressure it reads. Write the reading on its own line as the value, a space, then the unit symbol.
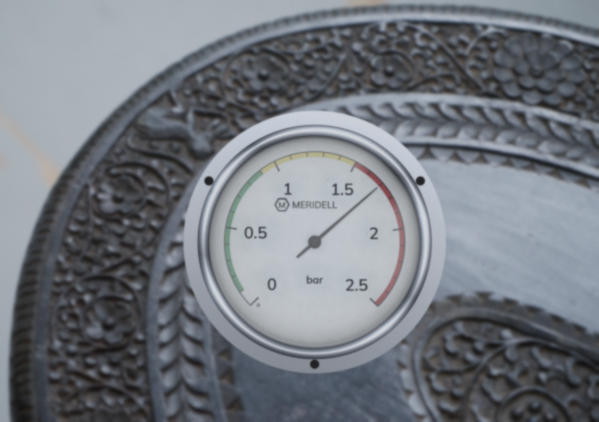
1.7 bar
